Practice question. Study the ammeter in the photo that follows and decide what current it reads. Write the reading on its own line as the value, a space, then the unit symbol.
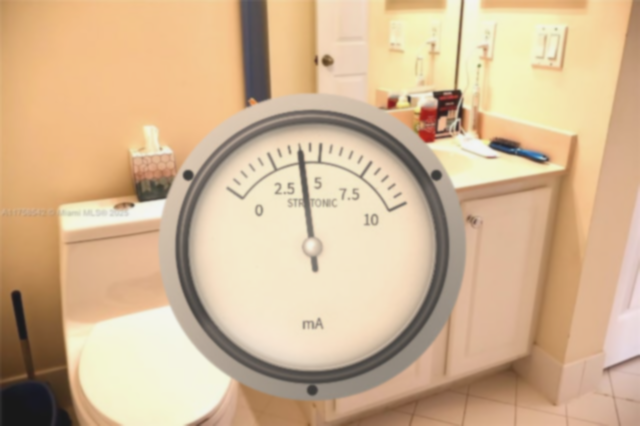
4 mA
